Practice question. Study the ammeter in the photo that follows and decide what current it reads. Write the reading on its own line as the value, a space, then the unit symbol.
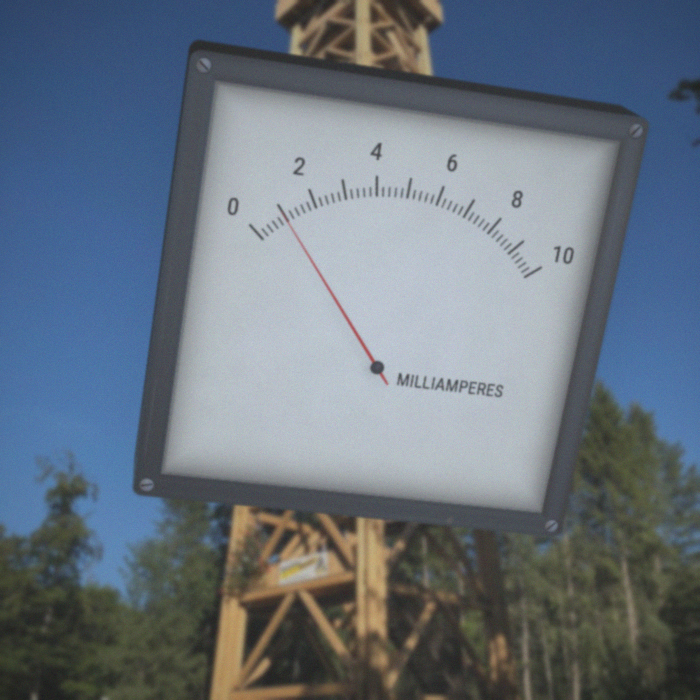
1 mA
